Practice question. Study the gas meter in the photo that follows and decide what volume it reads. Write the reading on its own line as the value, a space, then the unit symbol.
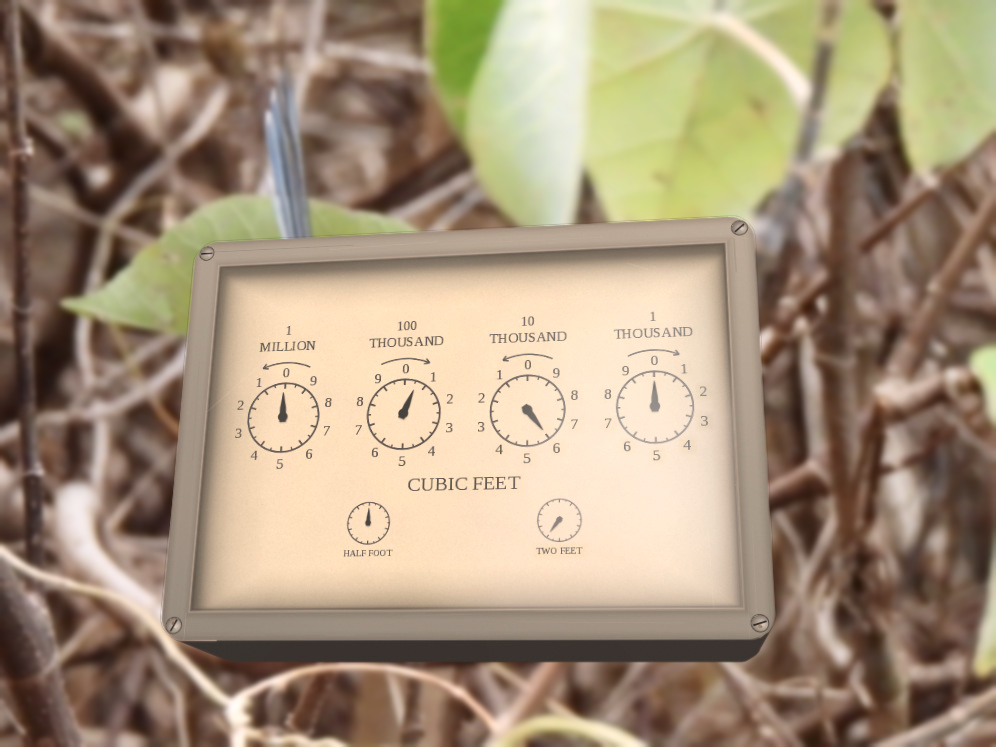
6000 ft³
